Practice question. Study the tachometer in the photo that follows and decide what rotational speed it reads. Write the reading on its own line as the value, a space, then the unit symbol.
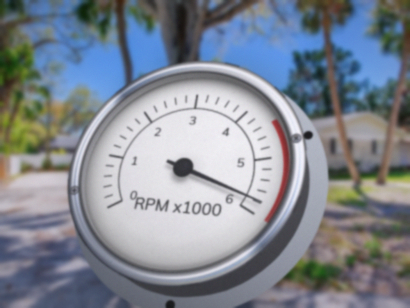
5800 rpm
